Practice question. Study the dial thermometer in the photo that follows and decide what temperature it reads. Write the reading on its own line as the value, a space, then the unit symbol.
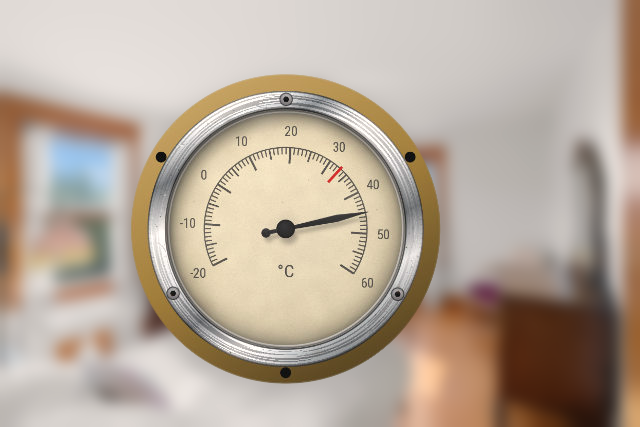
45 °C
